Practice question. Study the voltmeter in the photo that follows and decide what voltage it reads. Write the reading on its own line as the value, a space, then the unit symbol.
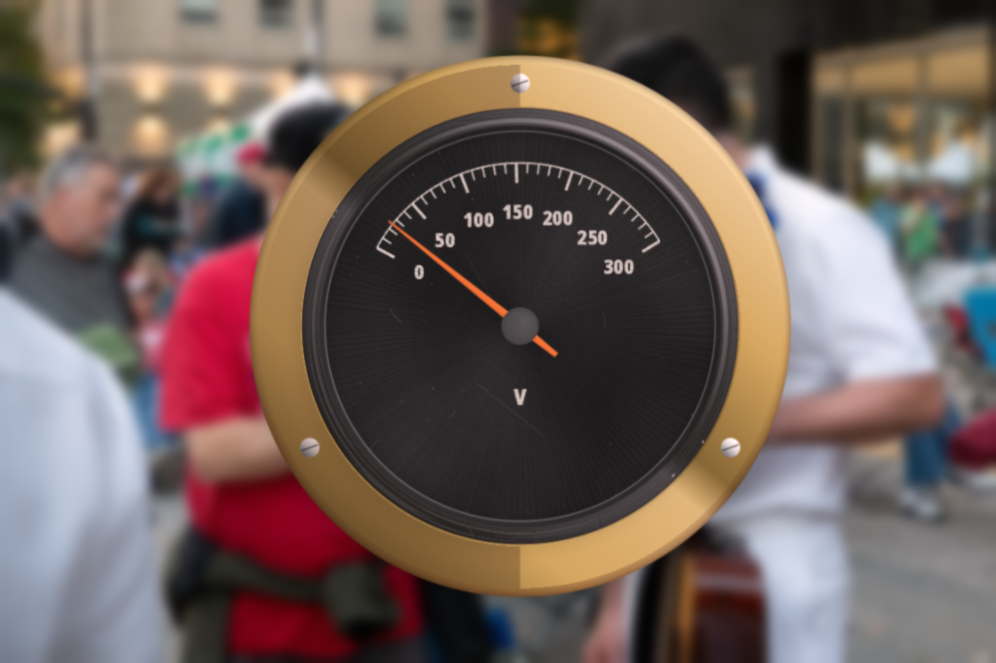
25 V
